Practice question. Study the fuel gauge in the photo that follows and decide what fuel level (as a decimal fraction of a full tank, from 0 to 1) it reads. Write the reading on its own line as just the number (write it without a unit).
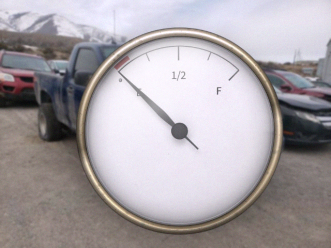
0
